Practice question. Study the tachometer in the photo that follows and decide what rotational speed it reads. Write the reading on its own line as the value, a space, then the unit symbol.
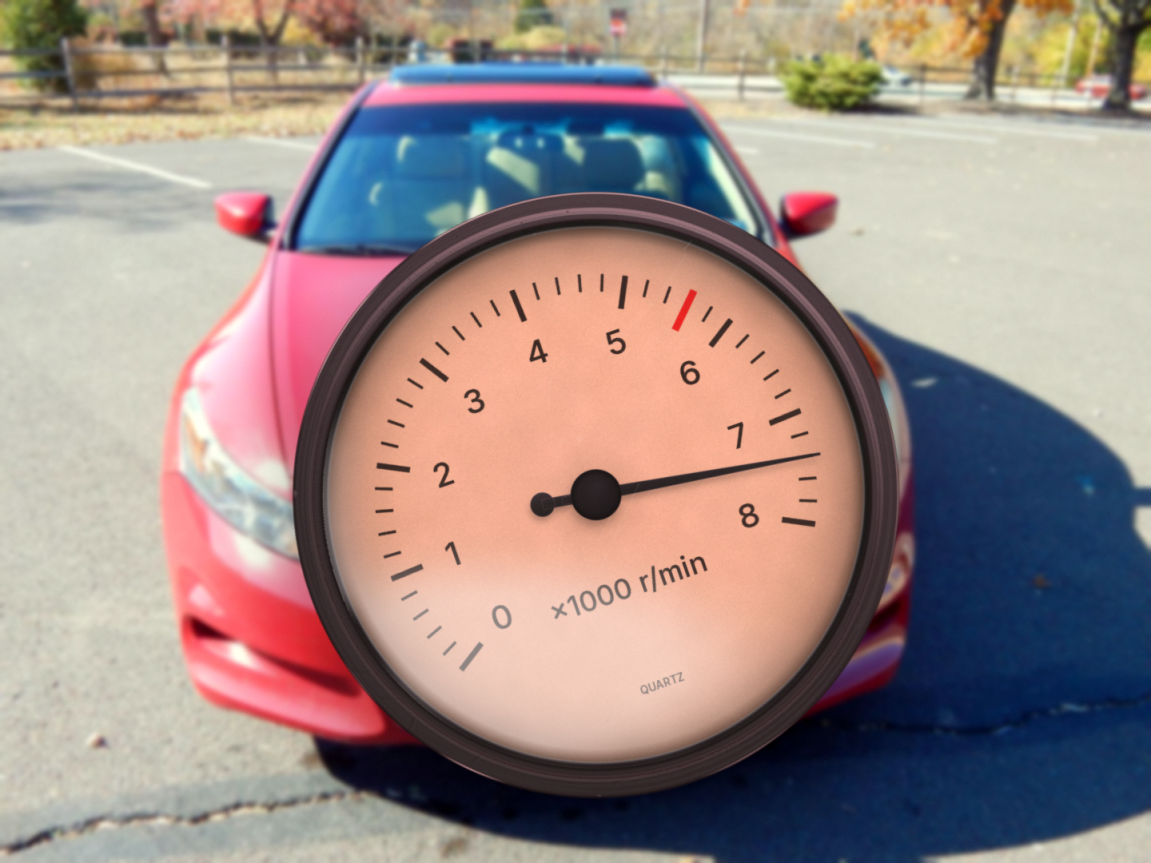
7400 rpm
